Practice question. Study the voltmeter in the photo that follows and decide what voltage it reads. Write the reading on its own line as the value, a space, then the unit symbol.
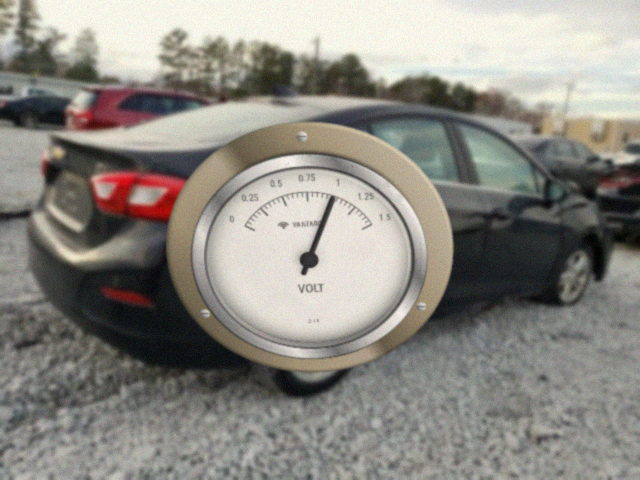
1 V
